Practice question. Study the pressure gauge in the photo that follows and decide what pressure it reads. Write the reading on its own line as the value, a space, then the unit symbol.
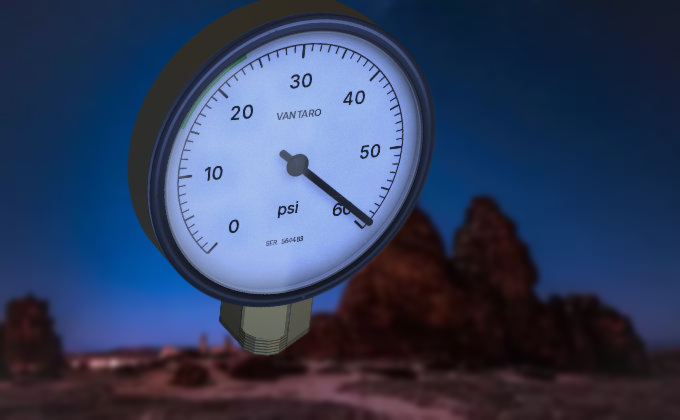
59 psi
